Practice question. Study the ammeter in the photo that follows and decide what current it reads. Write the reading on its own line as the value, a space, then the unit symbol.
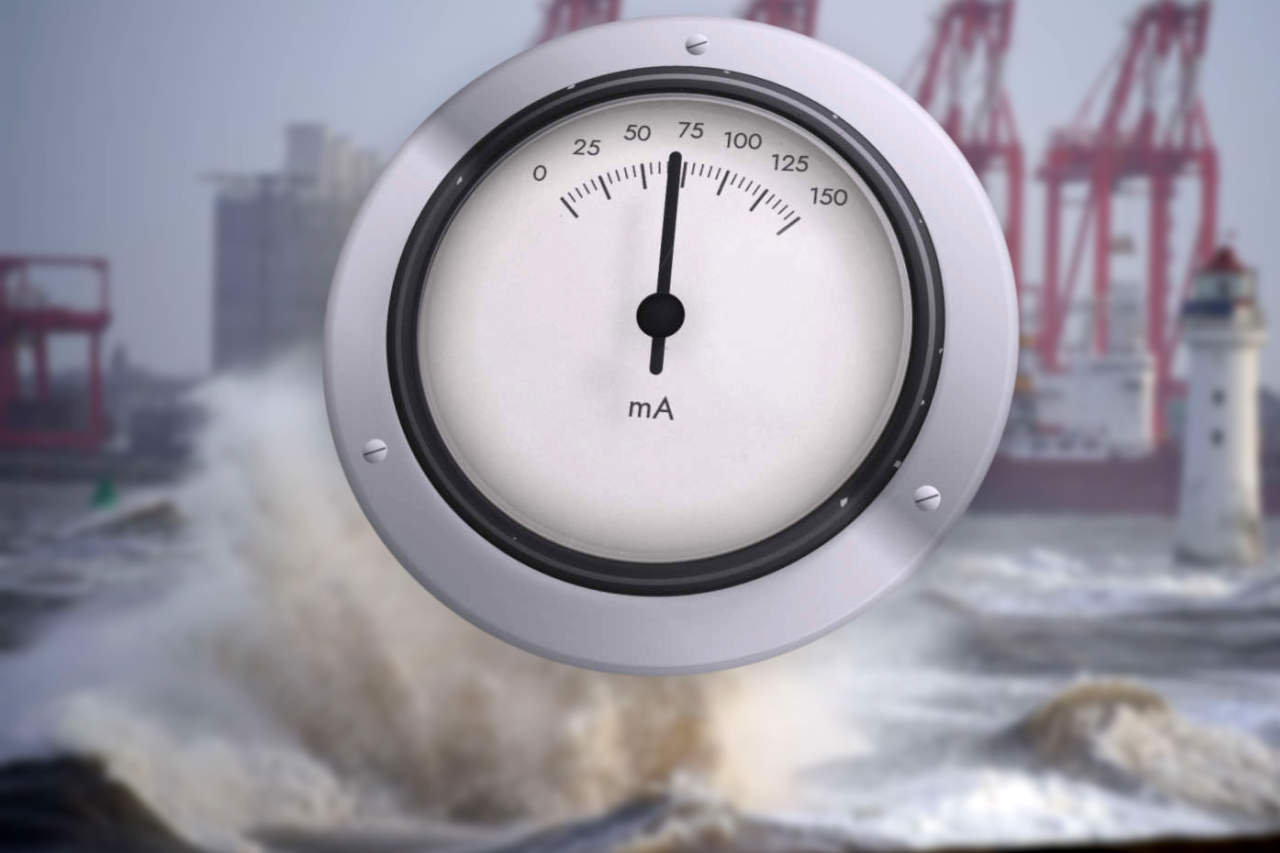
70 mA
